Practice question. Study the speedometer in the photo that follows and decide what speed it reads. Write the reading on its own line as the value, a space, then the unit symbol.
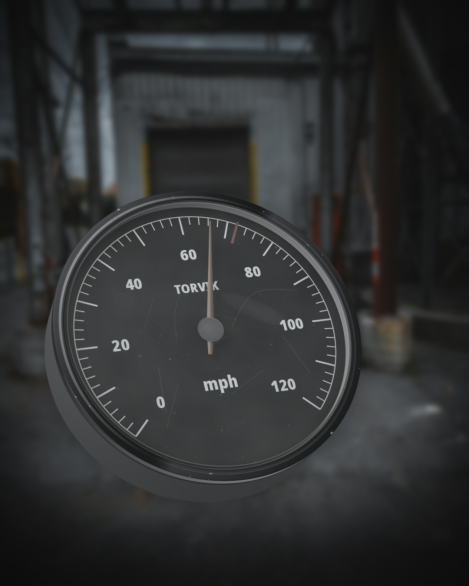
66 mph
